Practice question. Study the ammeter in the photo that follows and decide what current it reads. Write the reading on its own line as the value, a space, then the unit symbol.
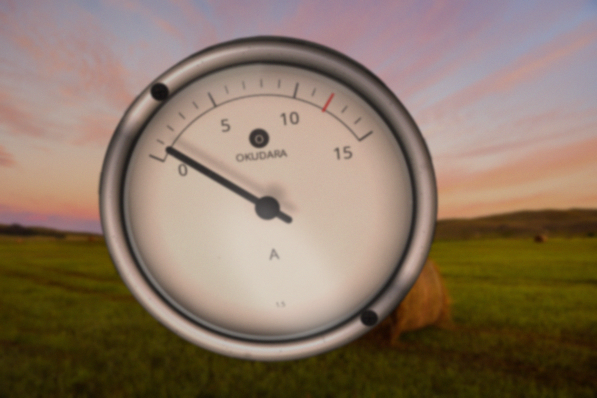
1 A
